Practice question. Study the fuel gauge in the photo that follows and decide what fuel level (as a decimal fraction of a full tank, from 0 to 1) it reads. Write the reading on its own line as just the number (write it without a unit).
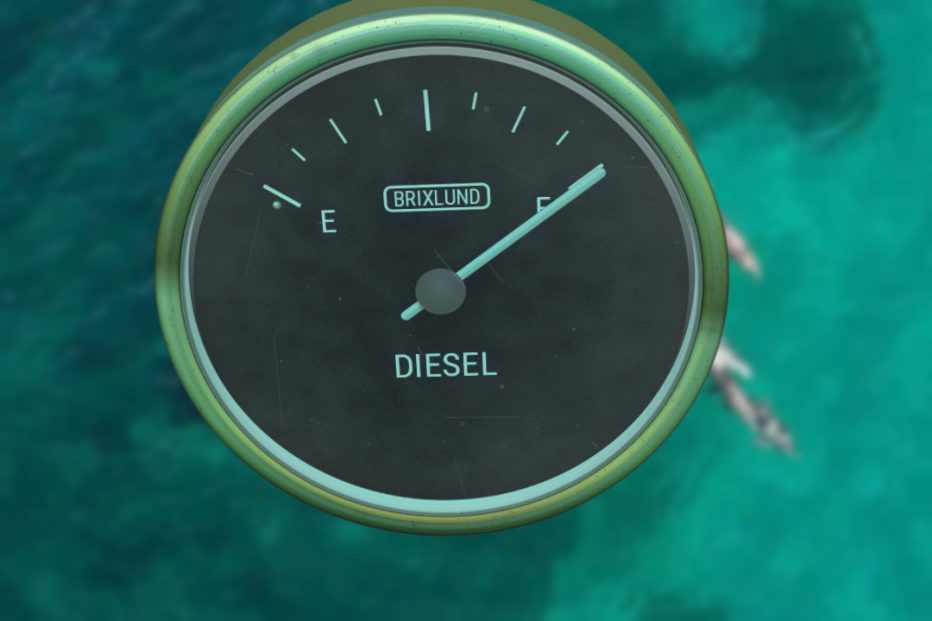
1
